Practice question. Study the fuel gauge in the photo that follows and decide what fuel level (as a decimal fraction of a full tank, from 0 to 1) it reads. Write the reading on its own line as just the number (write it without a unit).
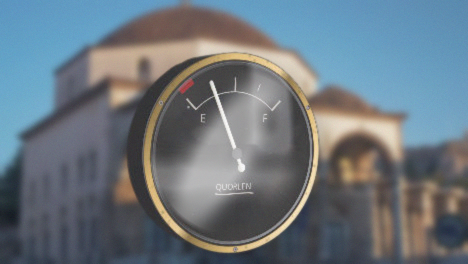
0.25
